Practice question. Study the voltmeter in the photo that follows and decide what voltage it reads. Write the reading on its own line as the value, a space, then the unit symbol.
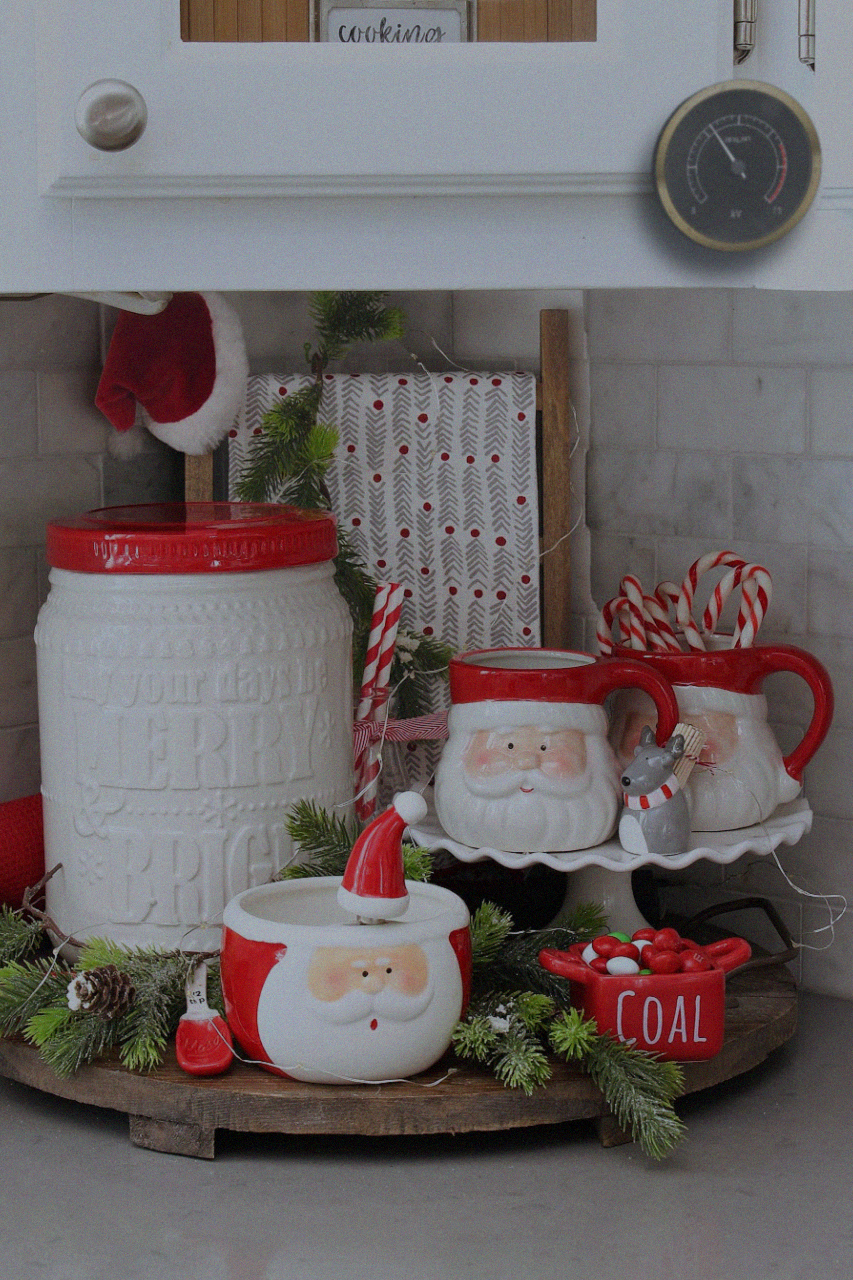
5.5 kV
